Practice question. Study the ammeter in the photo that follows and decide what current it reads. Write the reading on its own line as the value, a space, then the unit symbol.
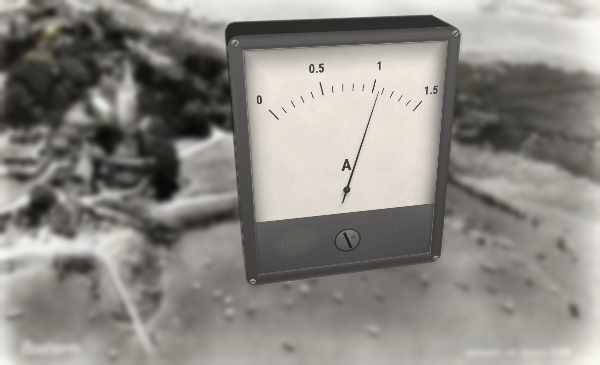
1.05 A
